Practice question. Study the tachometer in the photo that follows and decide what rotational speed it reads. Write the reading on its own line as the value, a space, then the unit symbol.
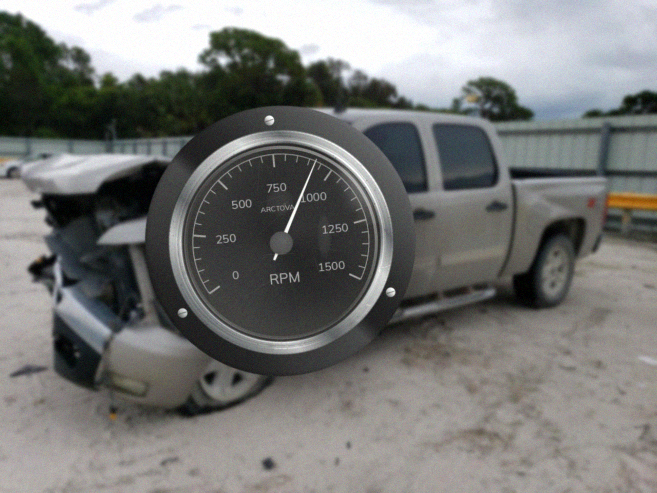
925 rpm
